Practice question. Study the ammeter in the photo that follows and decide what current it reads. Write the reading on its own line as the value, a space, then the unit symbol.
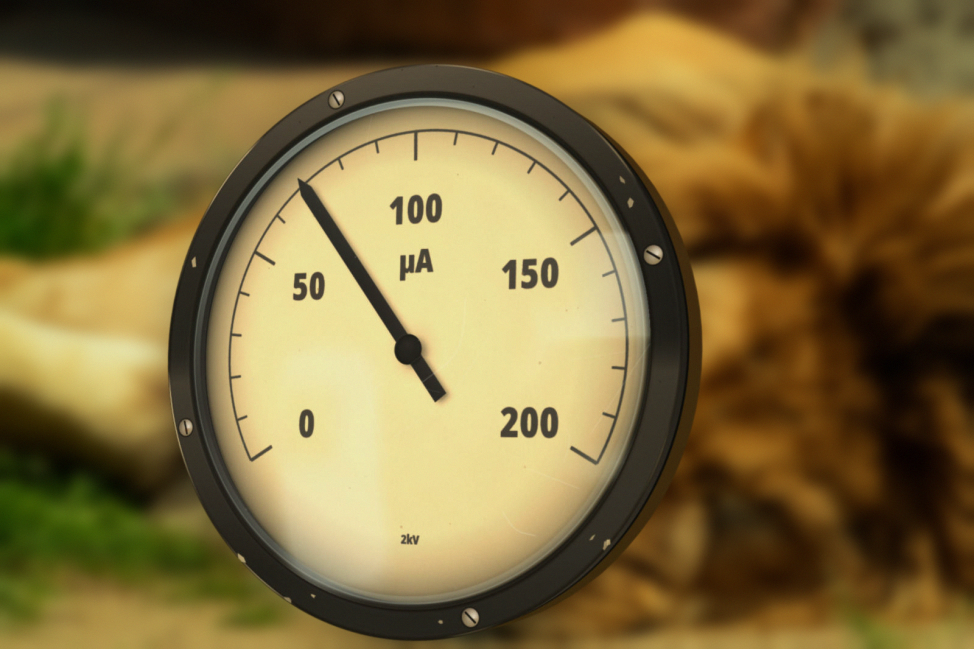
70 µA
